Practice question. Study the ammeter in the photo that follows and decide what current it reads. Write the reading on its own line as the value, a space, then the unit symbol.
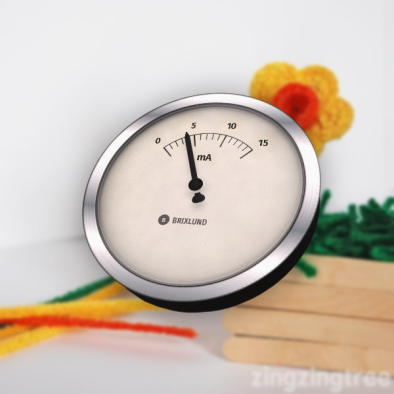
4 mA
